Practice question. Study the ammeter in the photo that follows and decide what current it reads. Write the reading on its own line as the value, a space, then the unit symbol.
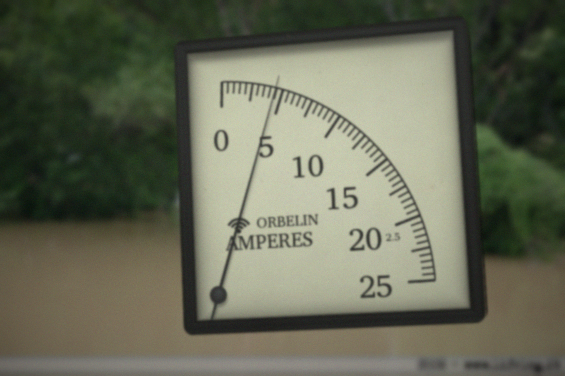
4.5 A
